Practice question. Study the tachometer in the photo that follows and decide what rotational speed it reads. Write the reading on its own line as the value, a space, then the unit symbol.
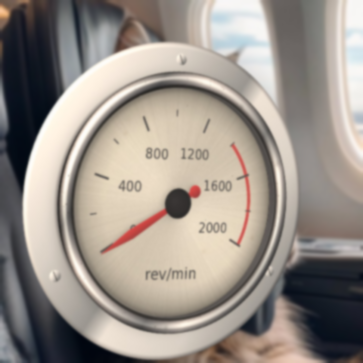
0 rpm
